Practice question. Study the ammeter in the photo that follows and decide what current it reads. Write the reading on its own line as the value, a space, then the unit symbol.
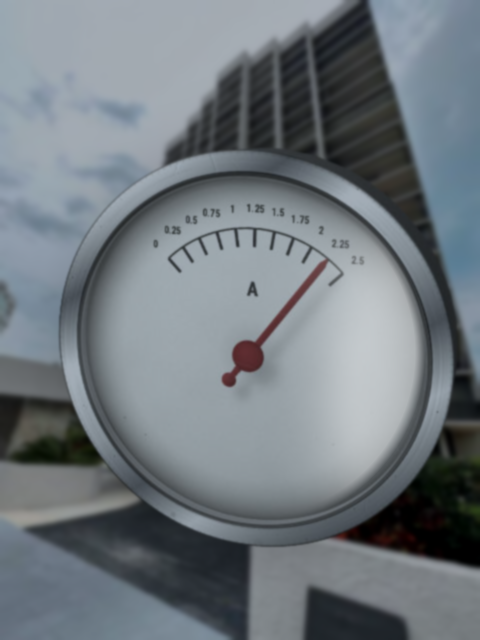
2.25 A
